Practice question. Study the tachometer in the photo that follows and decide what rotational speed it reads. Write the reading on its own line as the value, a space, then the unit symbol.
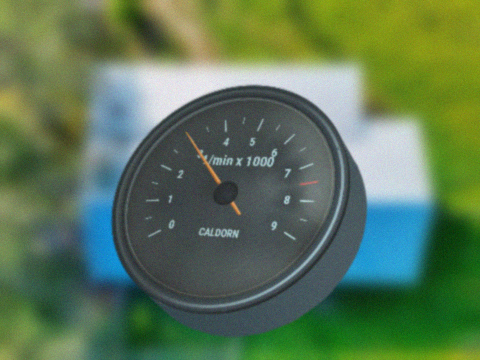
3000 rpm
